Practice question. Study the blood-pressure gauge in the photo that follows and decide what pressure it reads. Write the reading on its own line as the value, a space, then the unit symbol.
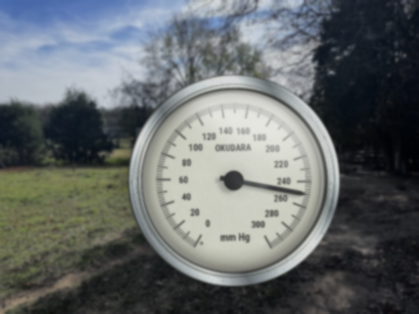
250 mmHg
